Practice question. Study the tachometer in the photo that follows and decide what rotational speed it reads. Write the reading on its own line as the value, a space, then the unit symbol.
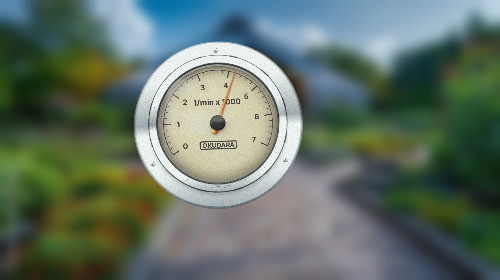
4200 rpm
